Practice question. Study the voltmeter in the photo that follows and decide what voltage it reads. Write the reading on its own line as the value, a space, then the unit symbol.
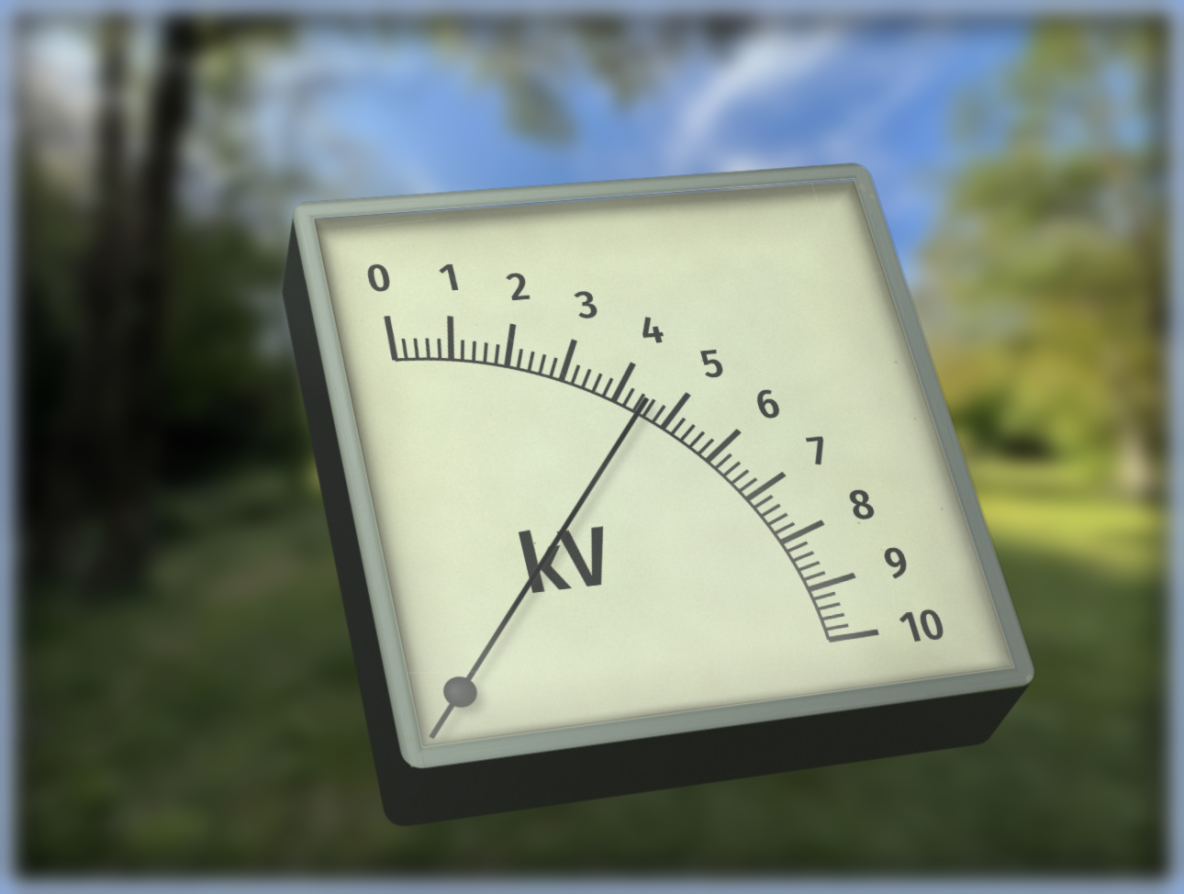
4.5 kV
